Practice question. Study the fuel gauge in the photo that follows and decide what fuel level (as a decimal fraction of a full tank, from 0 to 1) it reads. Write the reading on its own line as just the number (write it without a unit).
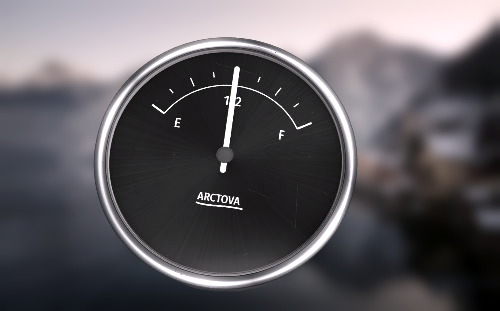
0.5
